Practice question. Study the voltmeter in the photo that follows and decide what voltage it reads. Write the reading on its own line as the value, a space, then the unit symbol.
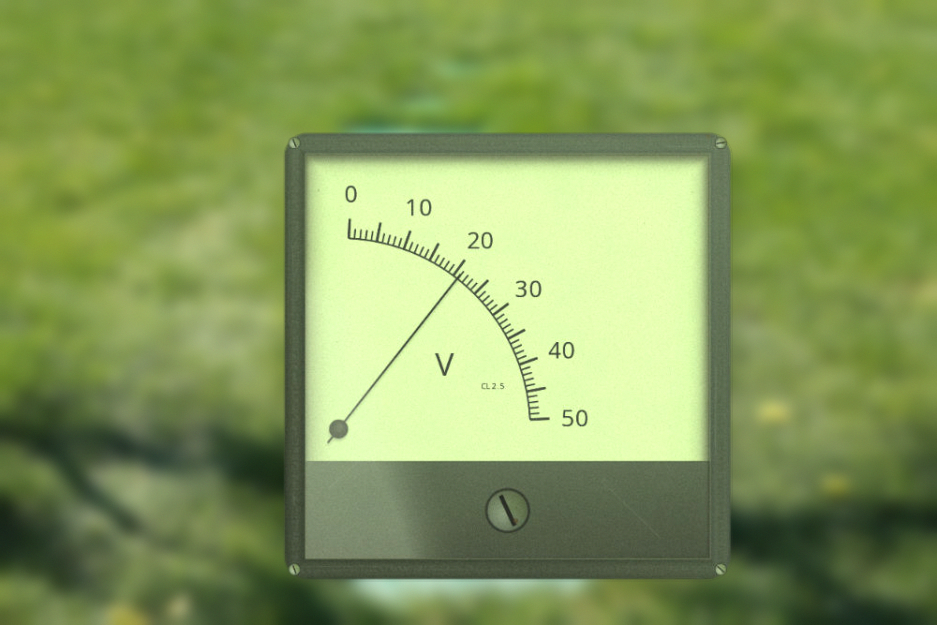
21 V
